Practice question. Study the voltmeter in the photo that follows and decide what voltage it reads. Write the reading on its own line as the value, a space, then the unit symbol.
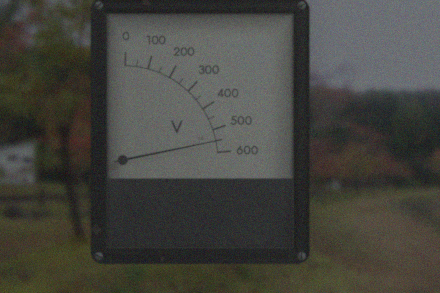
550 V
